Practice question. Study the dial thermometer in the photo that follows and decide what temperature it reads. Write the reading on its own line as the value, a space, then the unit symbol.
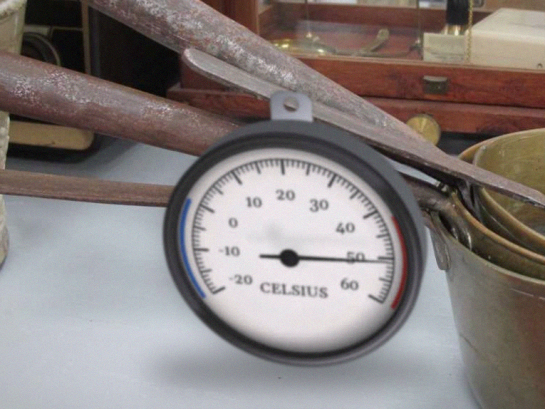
50 °C
